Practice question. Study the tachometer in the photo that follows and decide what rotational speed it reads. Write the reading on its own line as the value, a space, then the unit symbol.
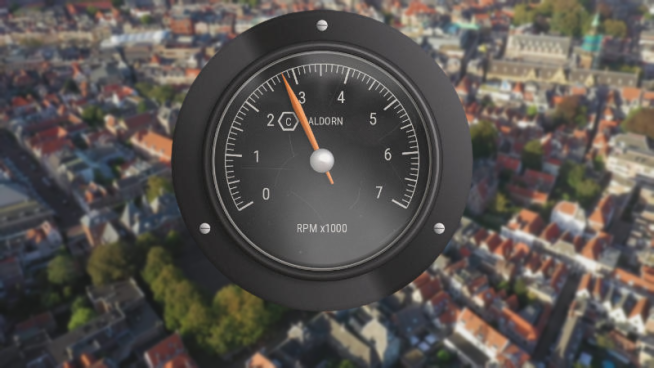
2800 rpm
